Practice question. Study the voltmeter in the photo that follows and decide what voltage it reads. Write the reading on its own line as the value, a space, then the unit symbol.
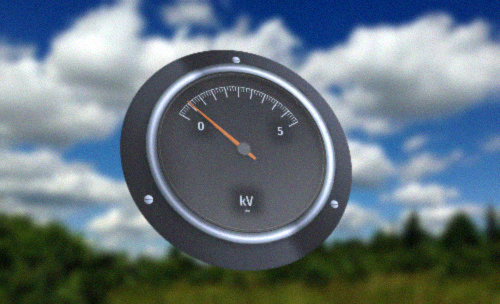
0.5 kV
